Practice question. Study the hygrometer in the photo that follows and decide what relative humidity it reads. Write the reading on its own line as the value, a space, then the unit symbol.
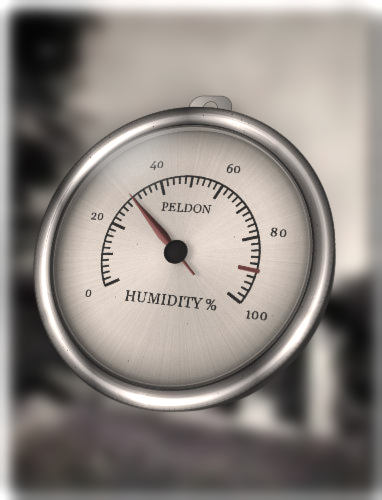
30 %
